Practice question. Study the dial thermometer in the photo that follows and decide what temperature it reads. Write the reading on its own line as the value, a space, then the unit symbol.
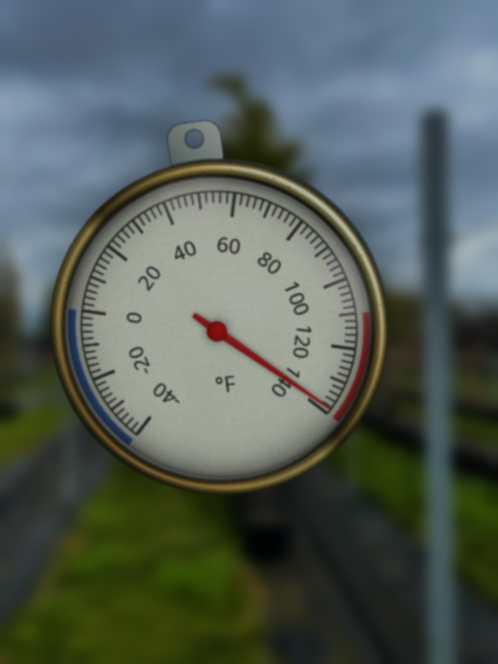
138 °F
